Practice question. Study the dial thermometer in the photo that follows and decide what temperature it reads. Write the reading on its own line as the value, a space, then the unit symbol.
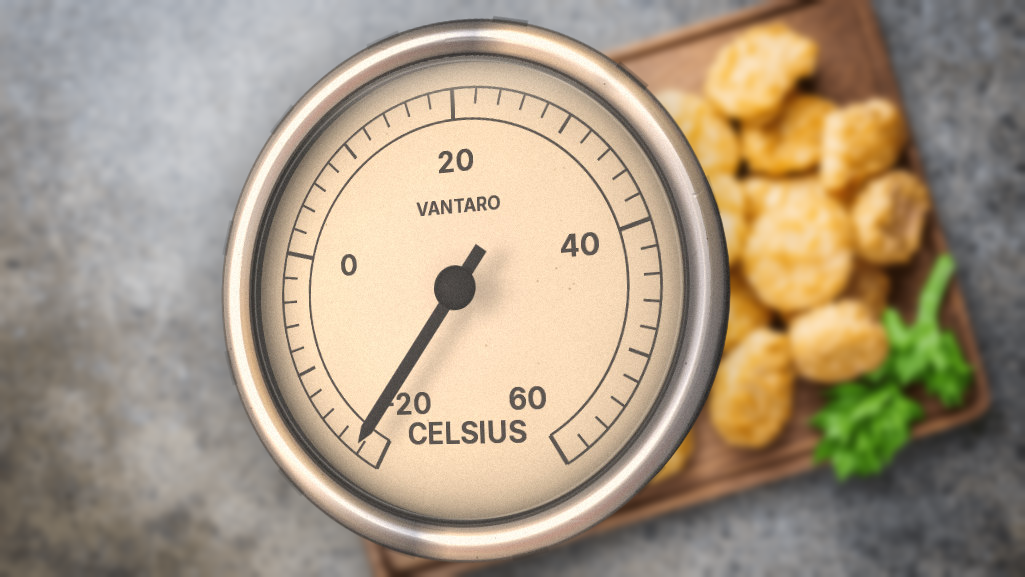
-18 °C
